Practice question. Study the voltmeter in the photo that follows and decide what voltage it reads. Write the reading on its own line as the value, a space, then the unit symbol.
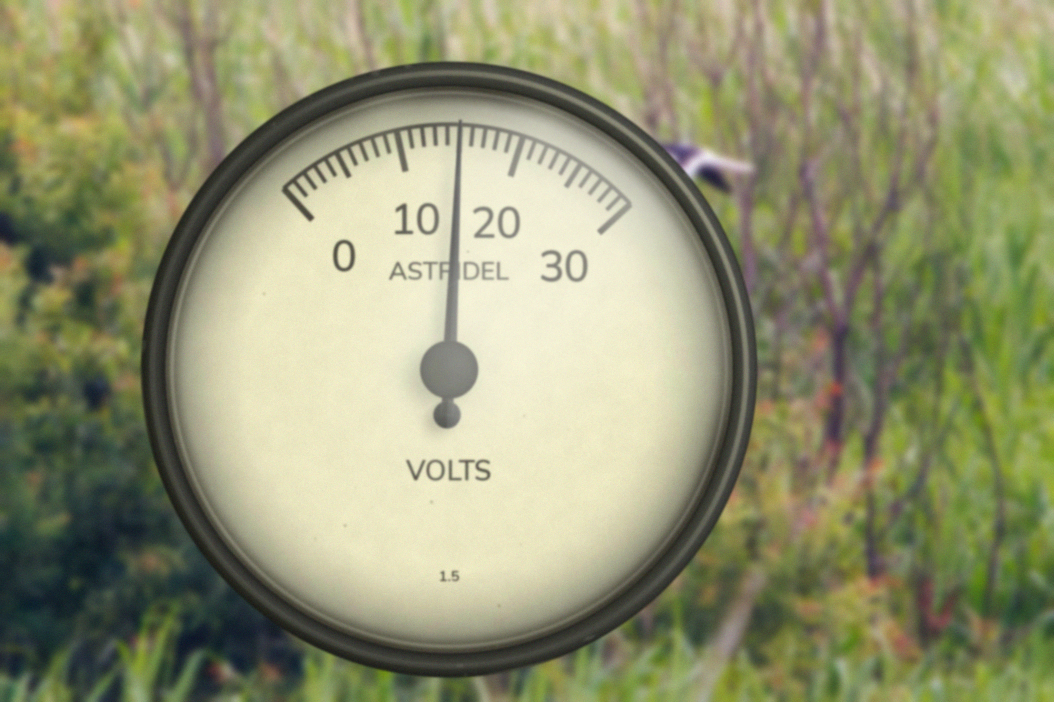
15 V
